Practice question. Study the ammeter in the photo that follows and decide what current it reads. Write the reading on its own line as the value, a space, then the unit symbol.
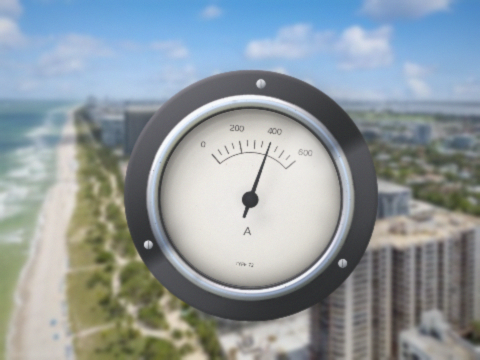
400 A
